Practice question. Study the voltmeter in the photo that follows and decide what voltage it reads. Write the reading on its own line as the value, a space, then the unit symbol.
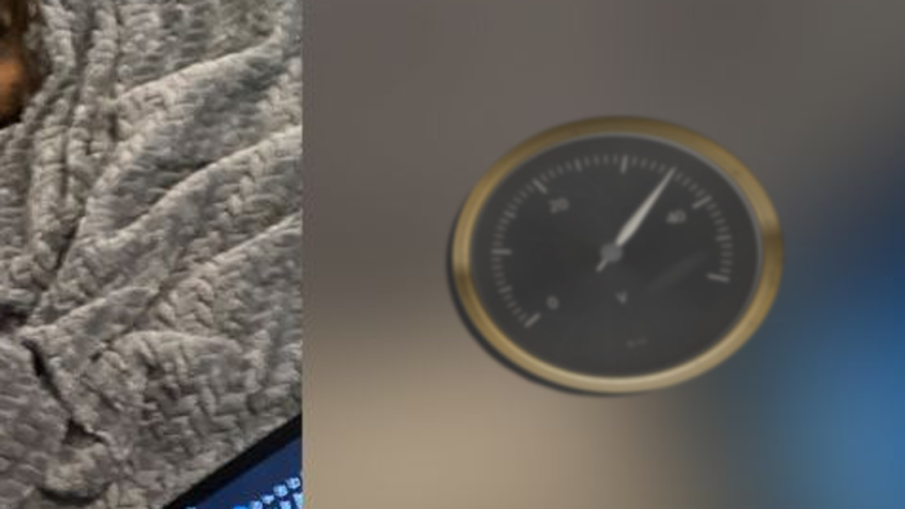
35 V
